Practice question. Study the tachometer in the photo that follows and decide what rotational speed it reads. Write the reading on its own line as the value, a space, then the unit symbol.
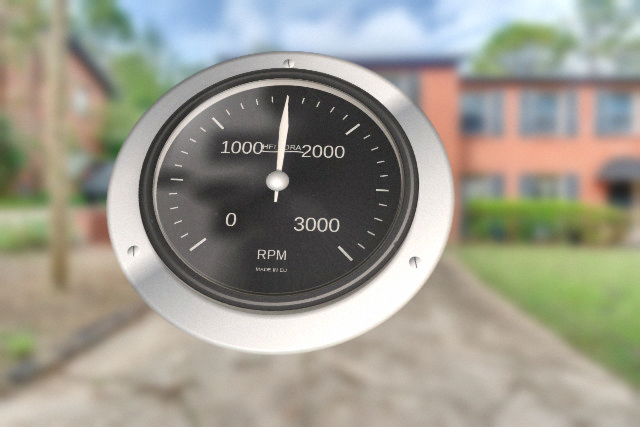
1500 rpm
